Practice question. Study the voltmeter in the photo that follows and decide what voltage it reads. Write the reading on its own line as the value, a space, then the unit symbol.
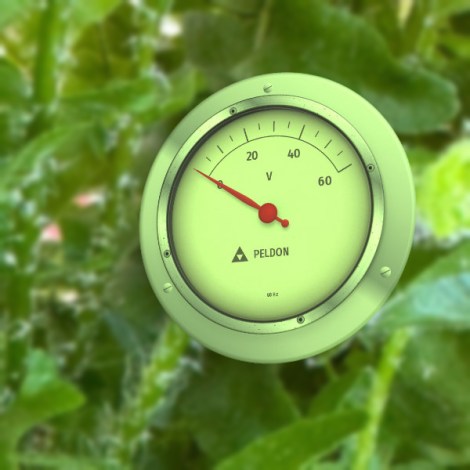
0 V
